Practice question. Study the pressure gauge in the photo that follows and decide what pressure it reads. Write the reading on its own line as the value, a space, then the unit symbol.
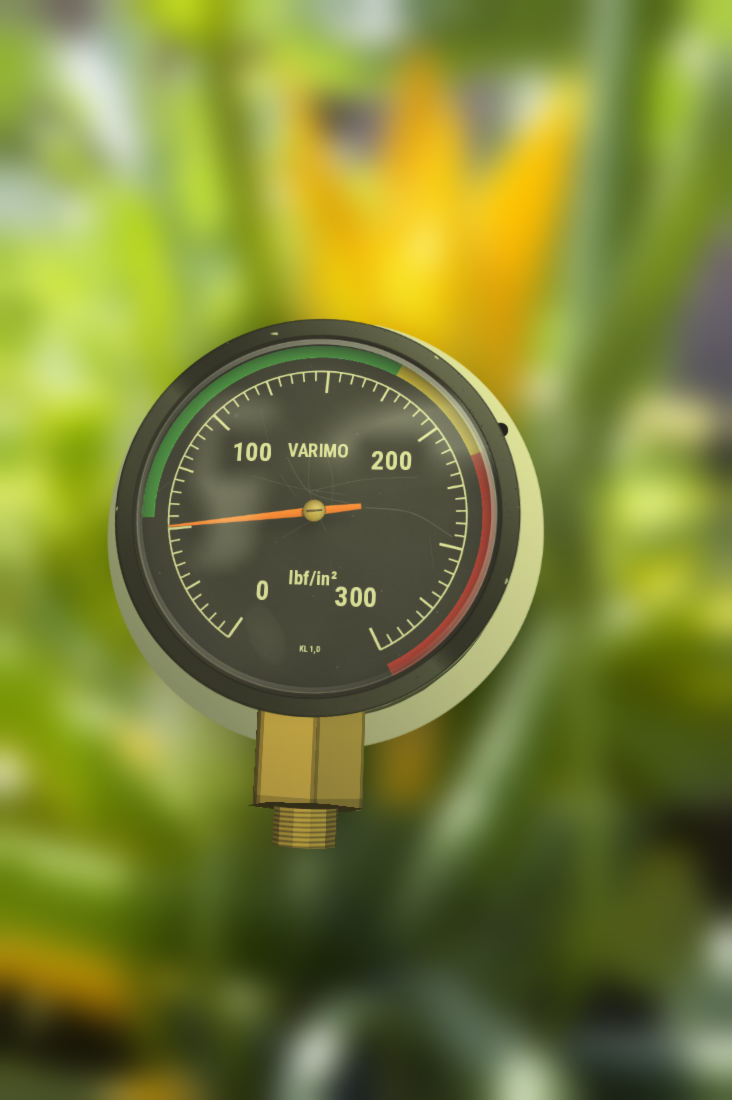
50 psi
